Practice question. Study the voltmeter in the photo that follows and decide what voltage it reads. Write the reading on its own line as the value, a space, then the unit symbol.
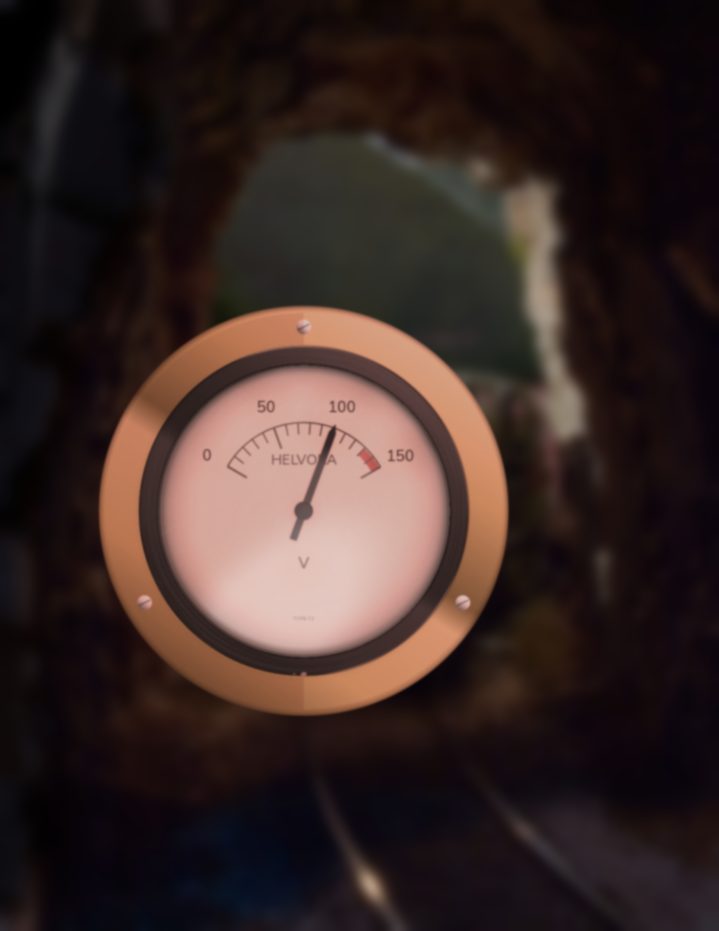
100 V
